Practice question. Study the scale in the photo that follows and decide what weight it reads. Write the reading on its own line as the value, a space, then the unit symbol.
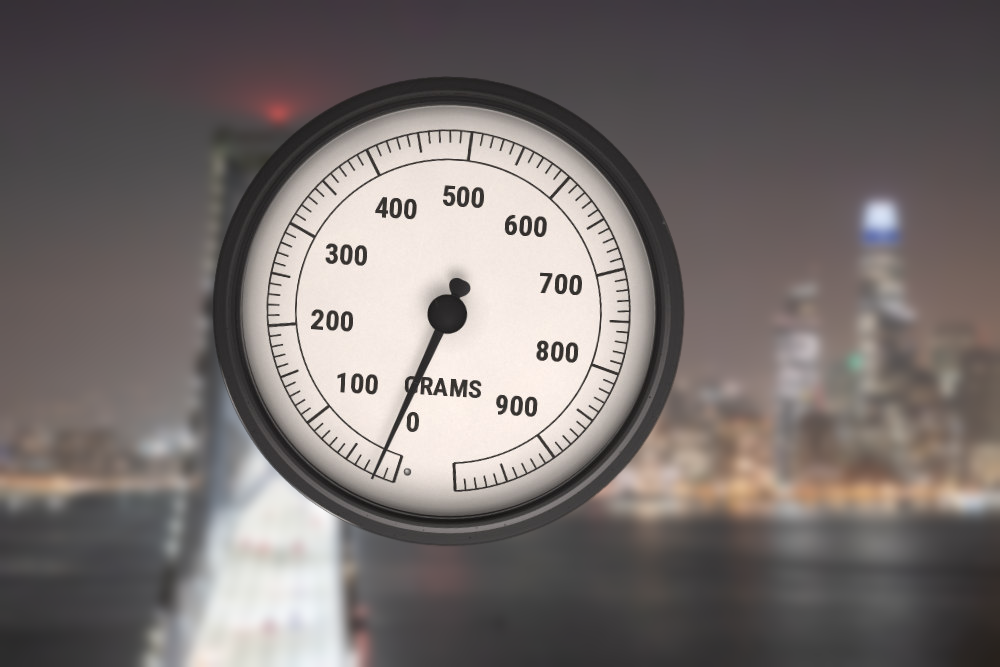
20 g
